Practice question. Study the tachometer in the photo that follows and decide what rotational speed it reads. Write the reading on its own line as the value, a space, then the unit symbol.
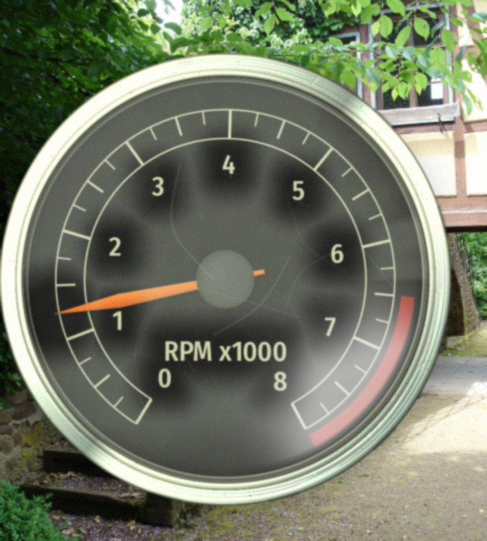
1250 rpm
